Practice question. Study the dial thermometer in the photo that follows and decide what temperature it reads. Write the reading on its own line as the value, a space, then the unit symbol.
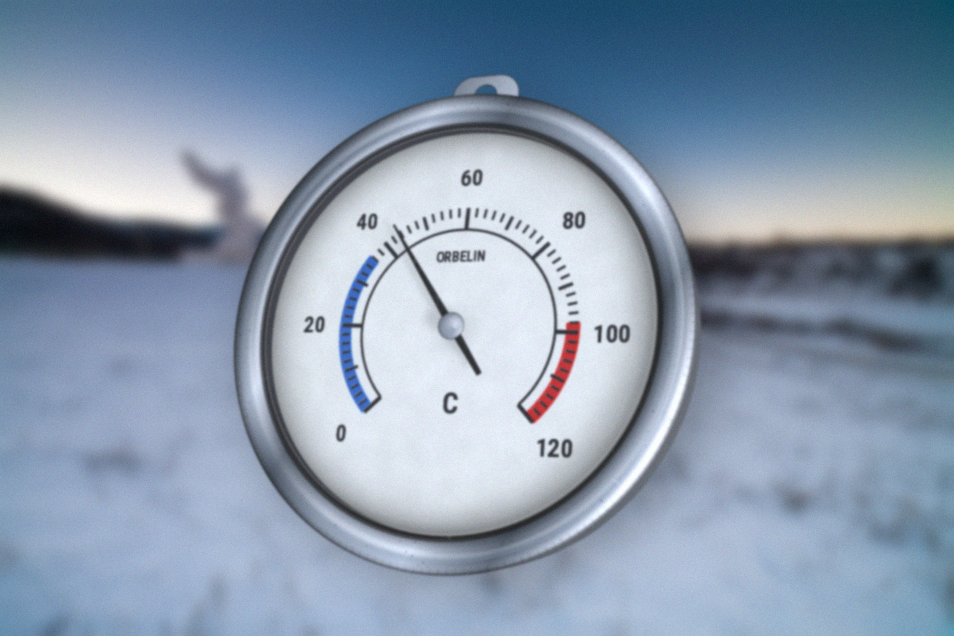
44 °C
